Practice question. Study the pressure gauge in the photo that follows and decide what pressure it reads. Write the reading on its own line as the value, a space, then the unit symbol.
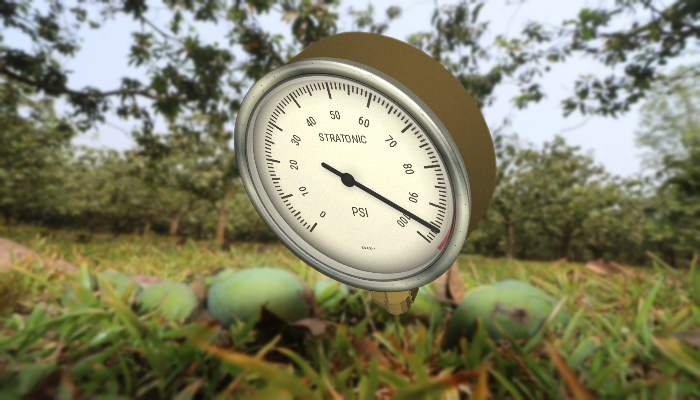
95 psi
